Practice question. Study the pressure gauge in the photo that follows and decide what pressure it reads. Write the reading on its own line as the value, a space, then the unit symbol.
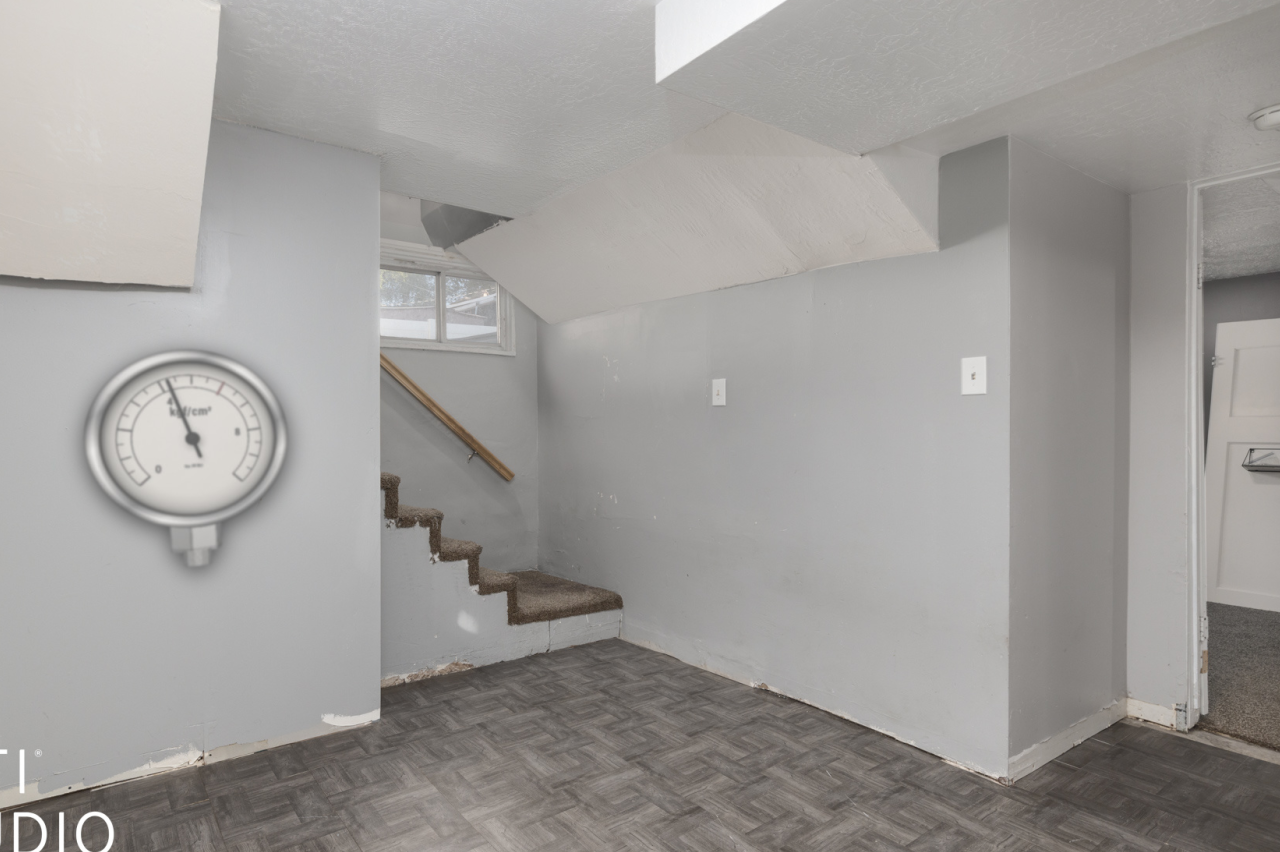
4.25 kg/cm²
